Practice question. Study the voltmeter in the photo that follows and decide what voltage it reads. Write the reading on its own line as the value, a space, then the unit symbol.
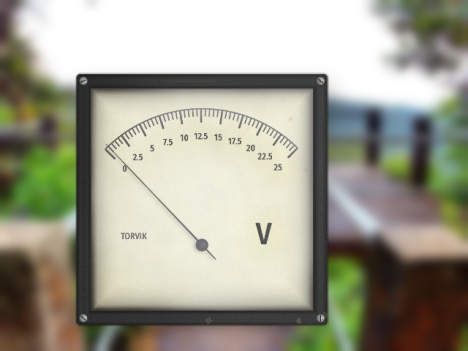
0.5 V
